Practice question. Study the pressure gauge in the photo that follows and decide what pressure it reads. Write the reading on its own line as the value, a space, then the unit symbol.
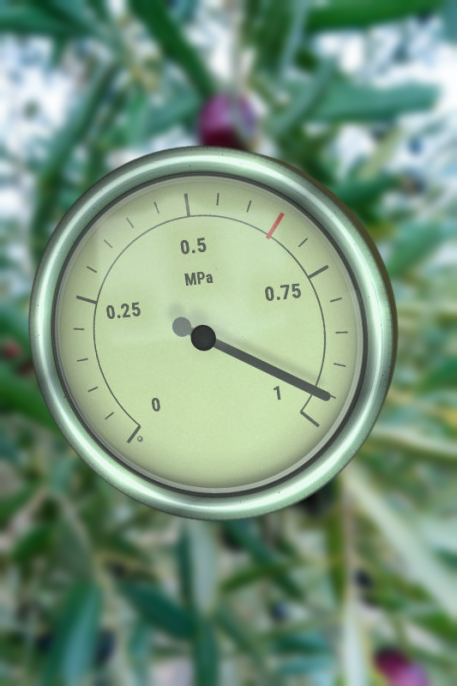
0.95 MPa
